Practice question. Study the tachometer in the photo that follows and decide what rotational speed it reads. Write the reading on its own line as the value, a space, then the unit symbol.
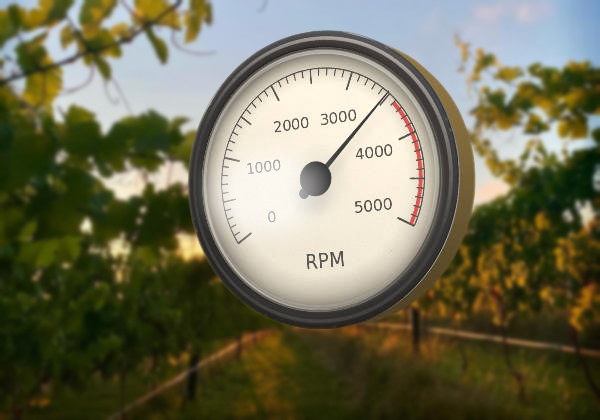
3500 rpm
